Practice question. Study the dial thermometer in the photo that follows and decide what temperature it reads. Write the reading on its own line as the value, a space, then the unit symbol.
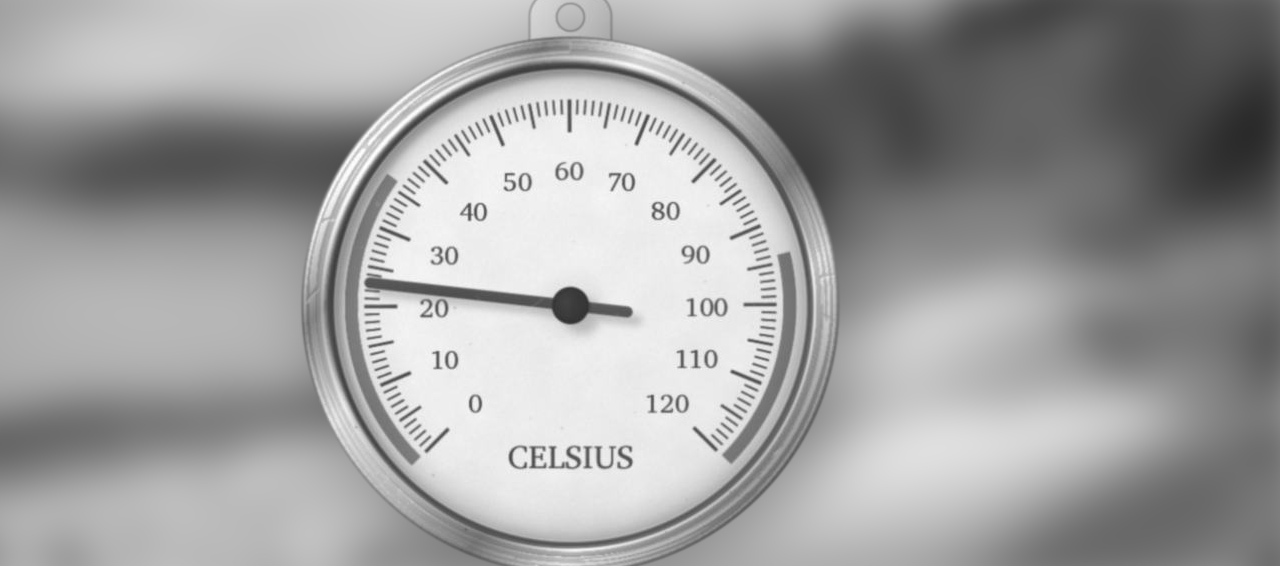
23 °C
